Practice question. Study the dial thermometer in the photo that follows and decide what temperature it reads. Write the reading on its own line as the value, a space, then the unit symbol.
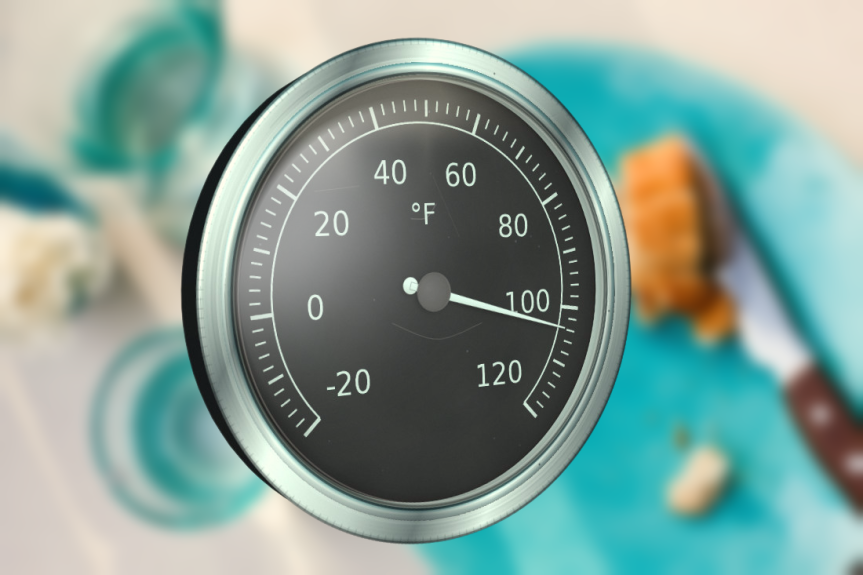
104 °F
